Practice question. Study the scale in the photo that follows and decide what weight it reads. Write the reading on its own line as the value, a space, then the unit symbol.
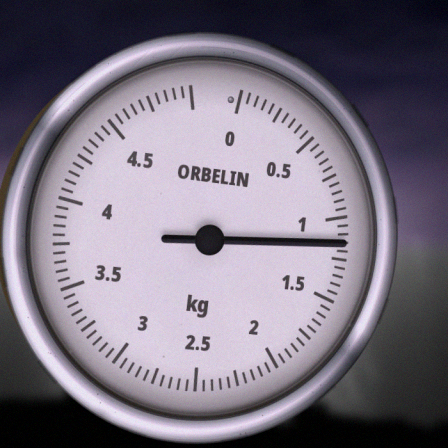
1.15 kg
